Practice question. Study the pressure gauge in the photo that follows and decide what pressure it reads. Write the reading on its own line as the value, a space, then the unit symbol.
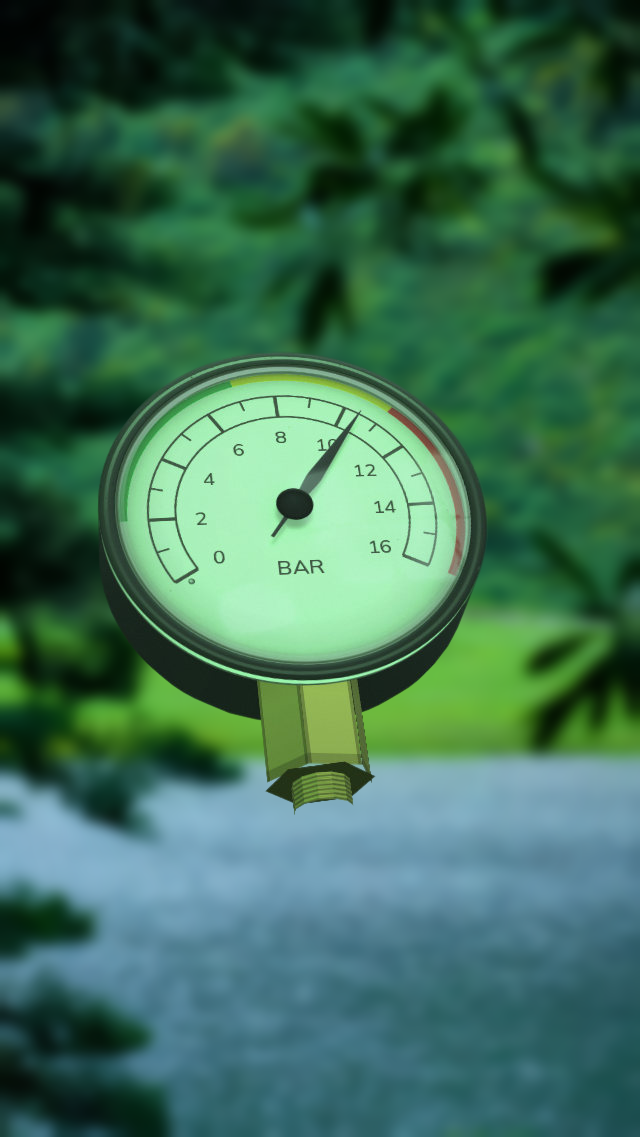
10.5 bar
